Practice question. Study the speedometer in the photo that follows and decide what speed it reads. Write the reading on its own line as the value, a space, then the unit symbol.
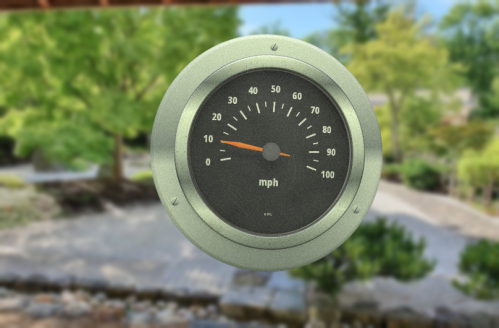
10 mph
